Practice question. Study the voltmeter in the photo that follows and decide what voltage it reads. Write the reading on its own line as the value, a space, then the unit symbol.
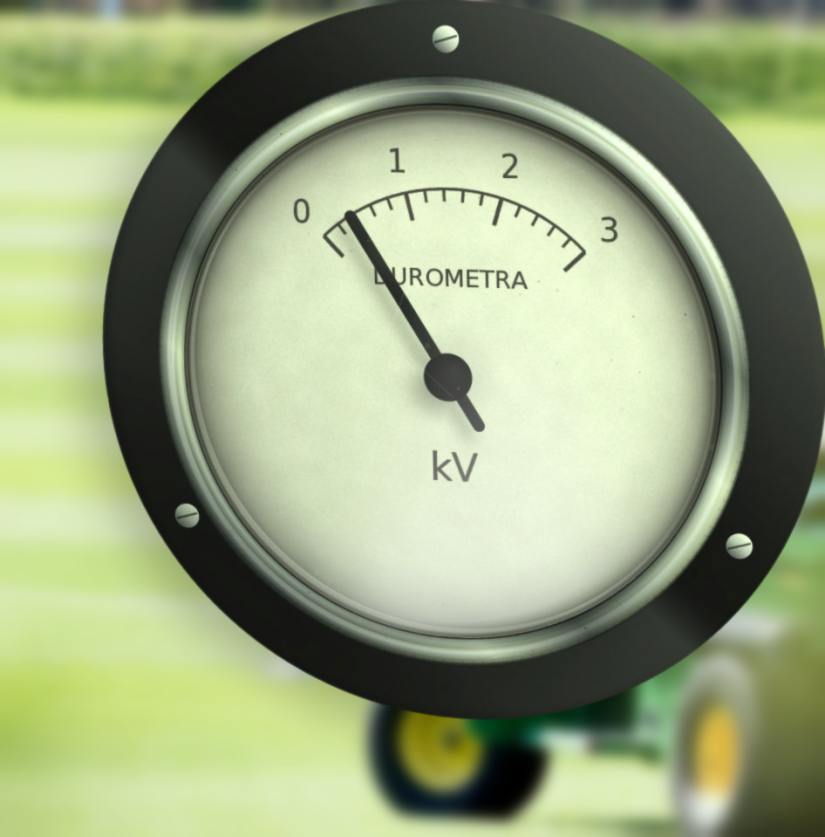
0.4 kV
